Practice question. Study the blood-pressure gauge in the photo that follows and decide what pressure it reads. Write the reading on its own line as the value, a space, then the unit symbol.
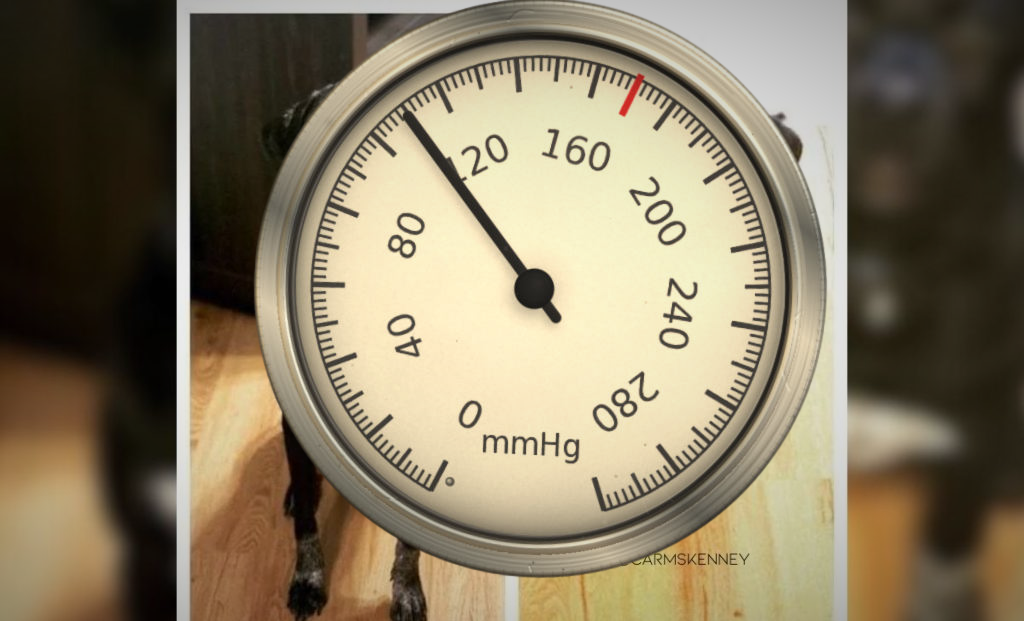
110 mmHg
